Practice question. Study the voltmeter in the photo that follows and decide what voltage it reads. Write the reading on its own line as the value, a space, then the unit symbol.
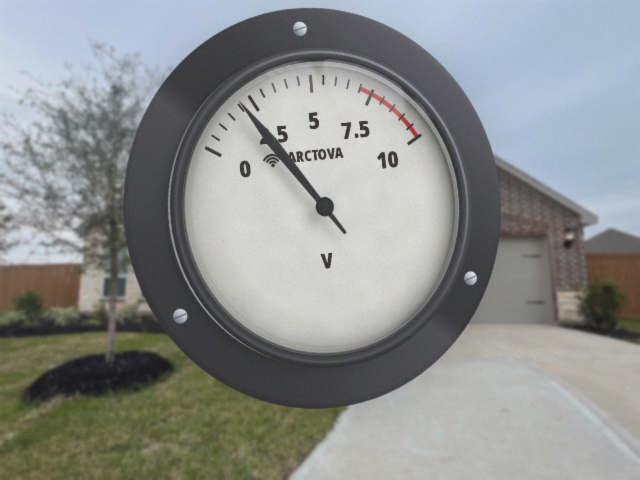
2 V
